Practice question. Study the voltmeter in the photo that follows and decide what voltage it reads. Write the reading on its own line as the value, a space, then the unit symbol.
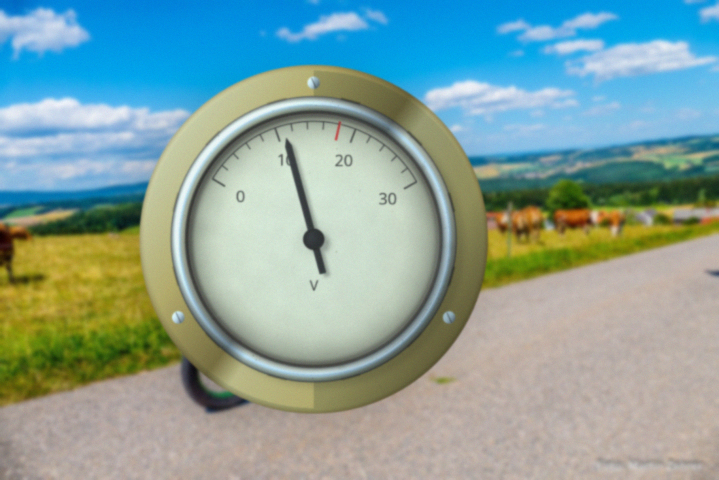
11 V
